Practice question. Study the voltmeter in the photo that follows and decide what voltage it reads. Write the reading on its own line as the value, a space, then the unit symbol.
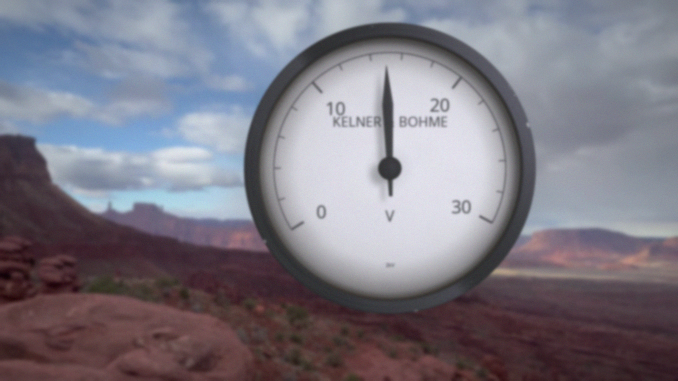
15 V
